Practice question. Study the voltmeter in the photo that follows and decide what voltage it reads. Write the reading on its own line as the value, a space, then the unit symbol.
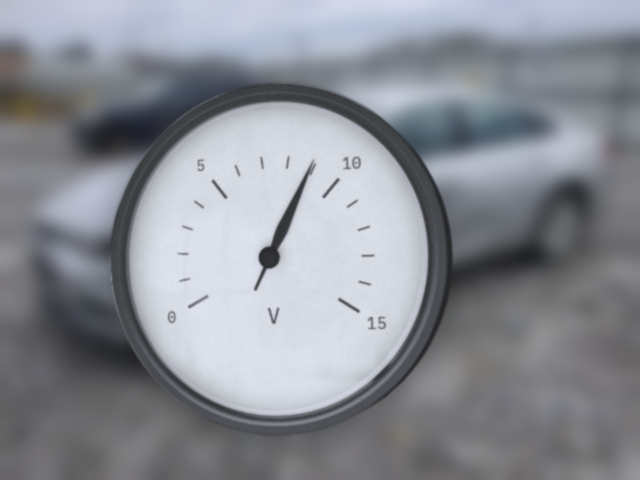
9 V
